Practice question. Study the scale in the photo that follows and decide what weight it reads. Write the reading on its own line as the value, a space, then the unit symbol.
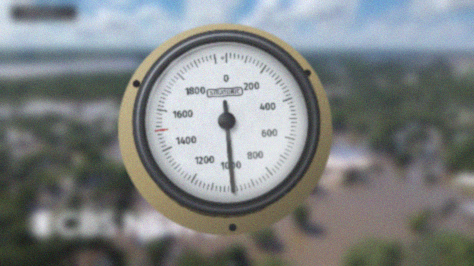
1000 g
